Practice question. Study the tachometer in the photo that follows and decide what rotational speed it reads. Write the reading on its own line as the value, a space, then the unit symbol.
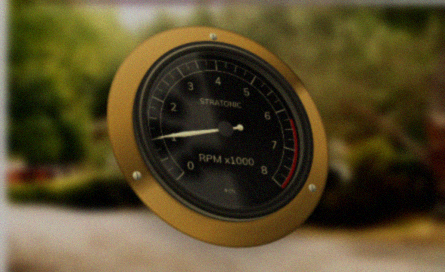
1000 rpm
